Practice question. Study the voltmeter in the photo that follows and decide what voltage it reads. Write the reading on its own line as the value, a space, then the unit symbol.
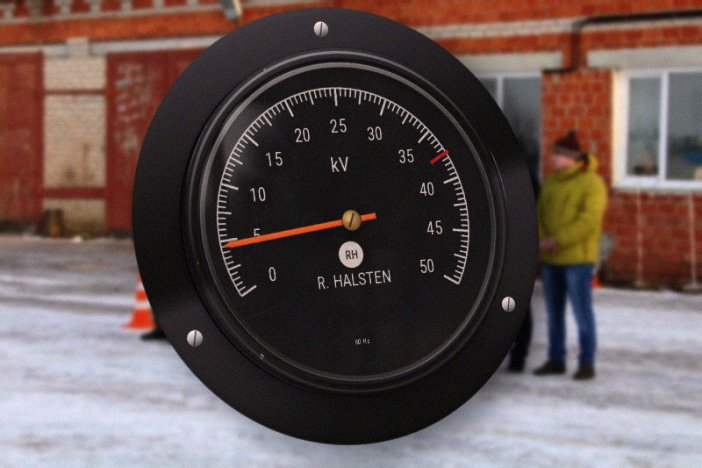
4.5 kV
